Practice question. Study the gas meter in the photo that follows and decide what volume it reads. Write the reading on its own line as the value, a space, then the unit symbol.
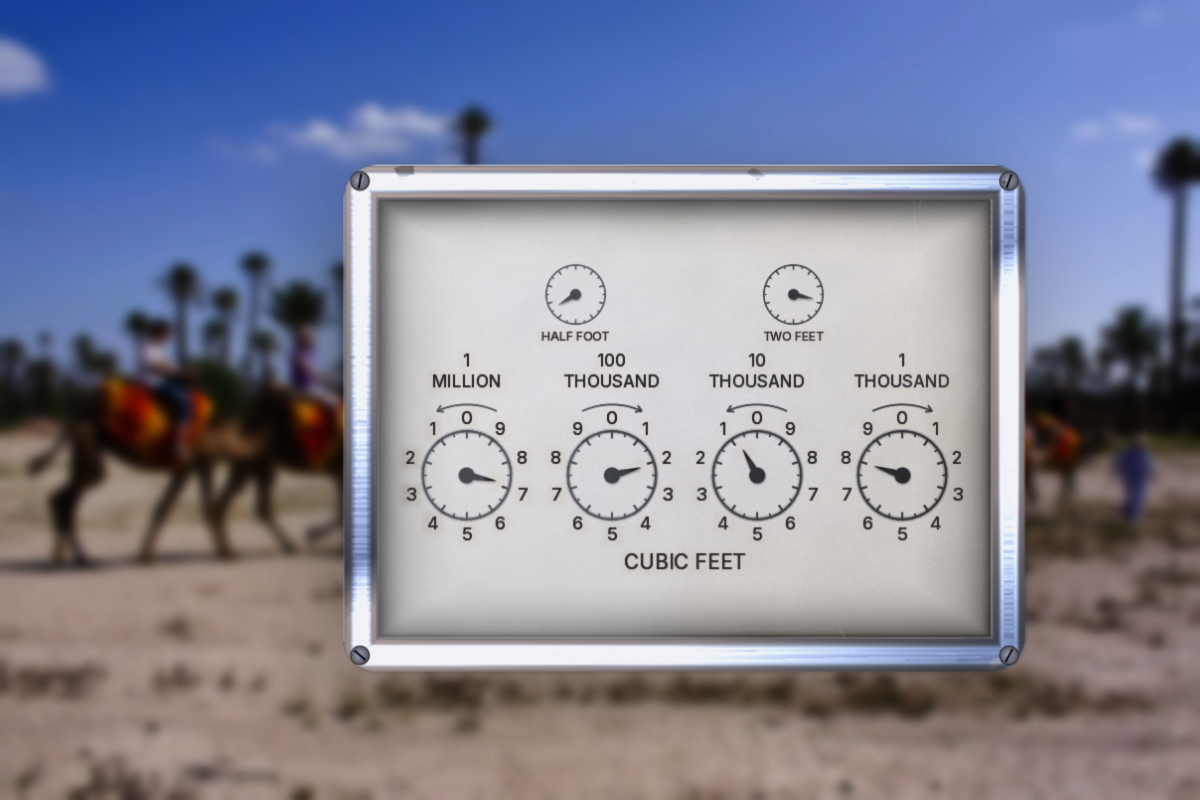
720800 ft³
